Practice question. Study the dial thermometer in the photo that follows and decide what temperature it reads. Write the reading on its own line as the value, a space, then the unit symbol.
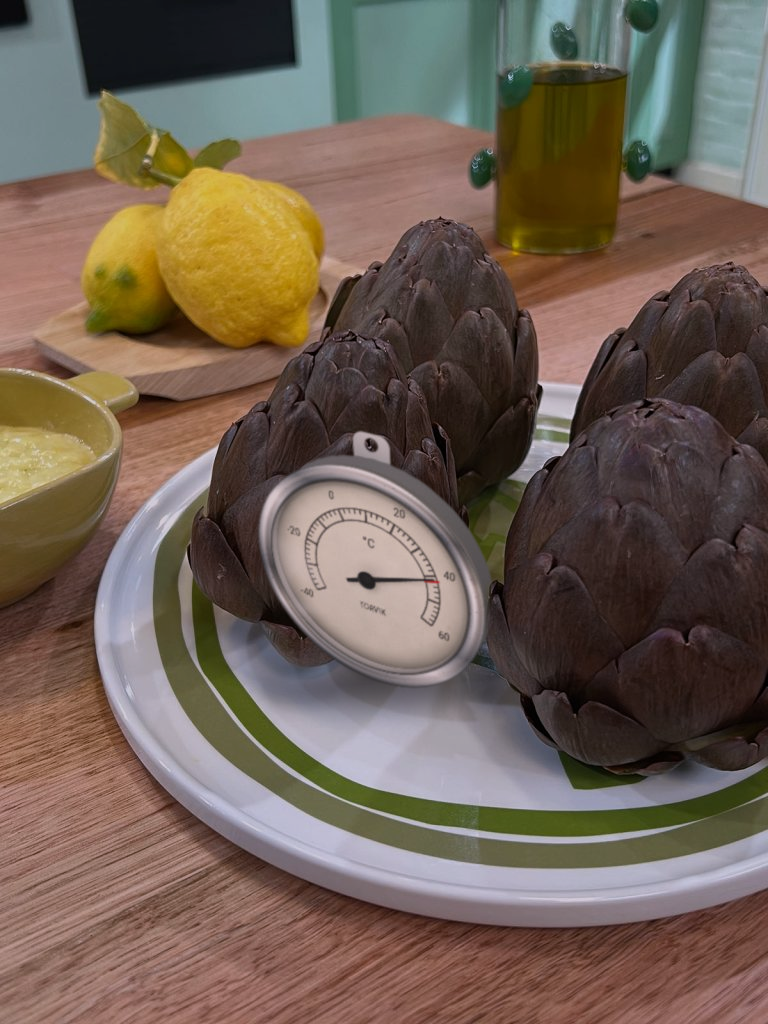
40 °C
